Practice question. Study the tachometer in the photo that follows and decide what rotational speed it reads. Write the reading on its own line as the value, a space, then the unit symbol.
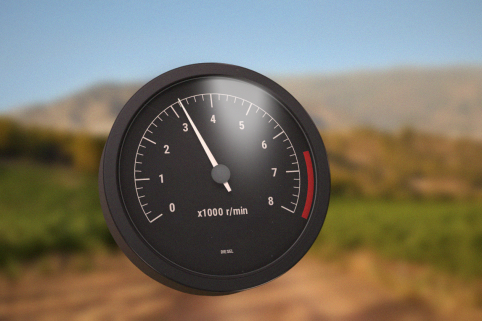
3200 rpm
